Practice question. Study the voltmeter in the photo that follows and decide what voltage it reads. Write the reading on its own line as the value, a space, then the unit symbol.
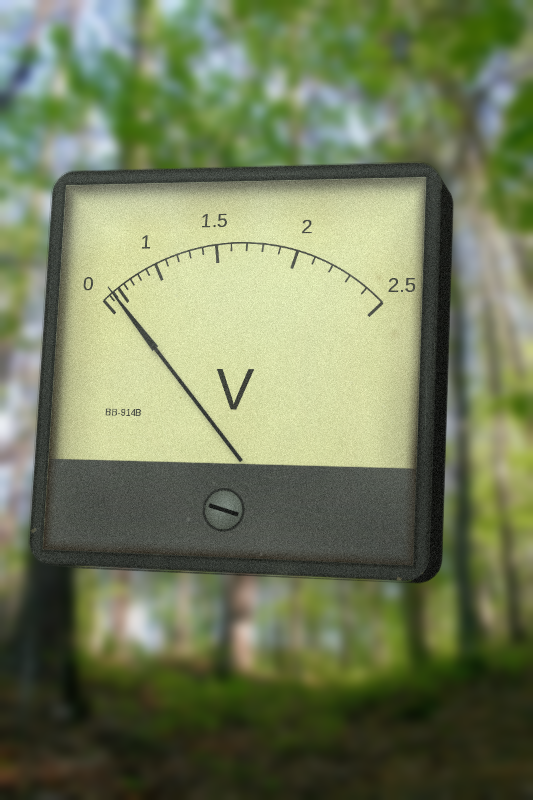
0.4 V
